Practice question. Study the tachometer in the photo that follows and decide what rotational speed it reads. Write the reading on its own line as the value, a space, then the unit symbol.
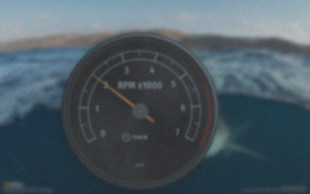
2000 rpm
